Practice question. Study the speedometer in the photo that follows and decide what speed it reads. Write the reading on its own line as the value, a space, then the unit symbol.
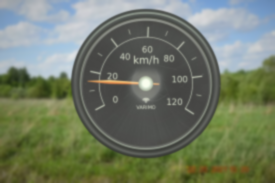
15 km/h
